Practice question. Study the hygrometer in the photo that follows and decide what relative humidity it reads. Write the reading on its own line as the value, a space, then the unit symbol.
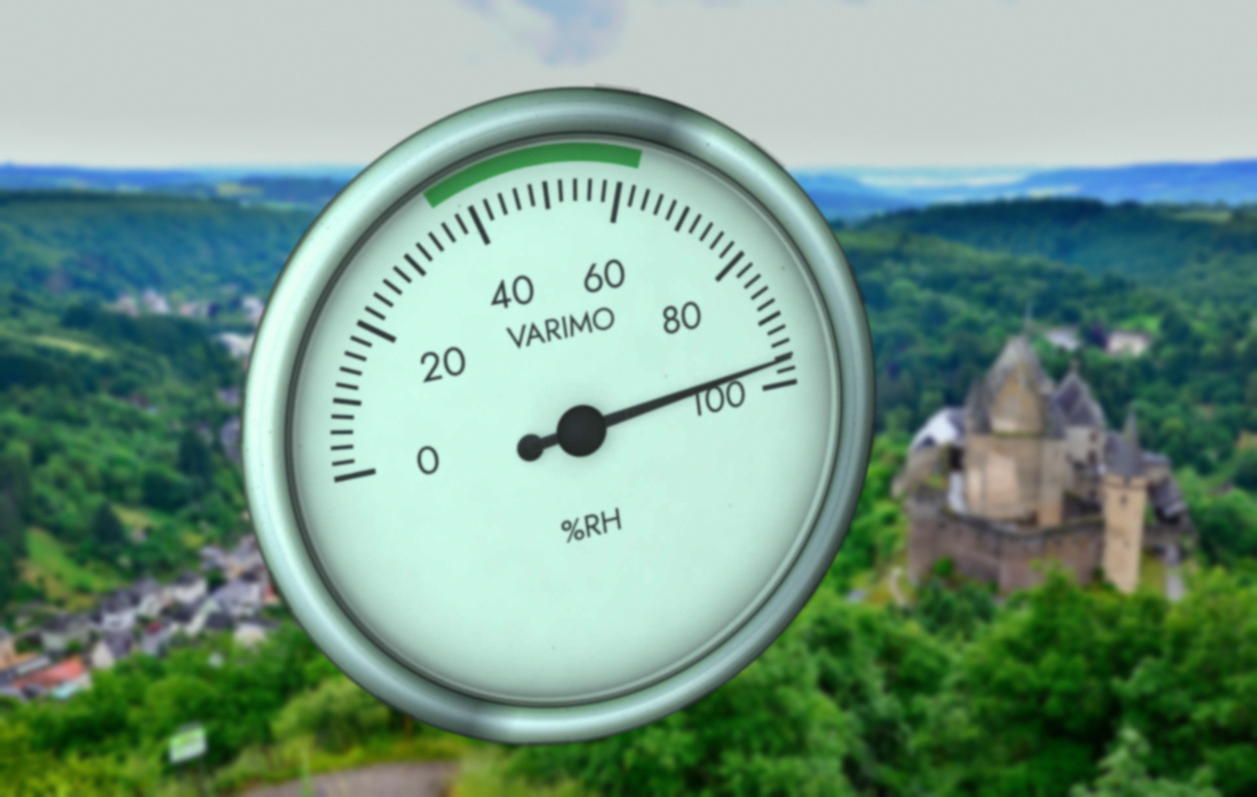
96 %
